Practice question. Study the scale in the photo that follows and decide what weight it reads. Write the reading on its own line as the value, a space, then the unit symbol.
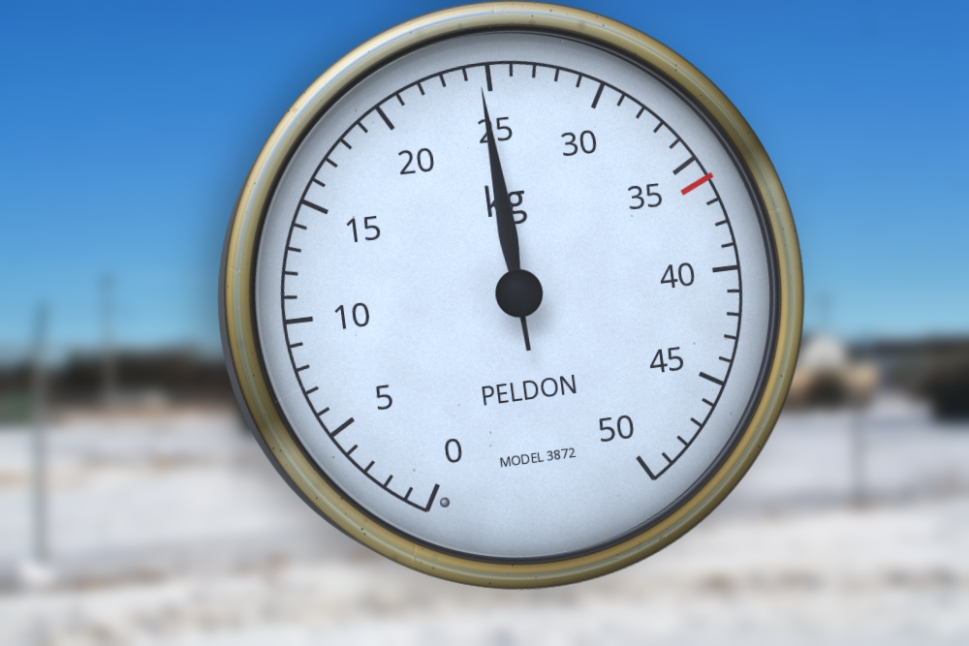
24.5 kg
